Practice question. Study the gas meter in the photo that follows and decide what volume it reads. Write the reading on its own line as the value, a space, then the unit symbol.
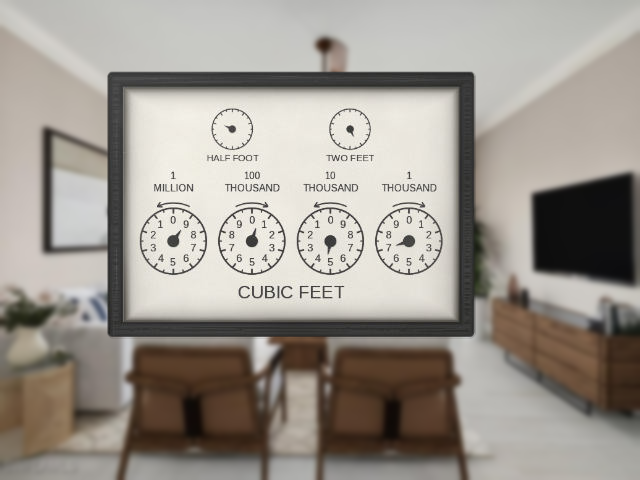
904700 ft³
